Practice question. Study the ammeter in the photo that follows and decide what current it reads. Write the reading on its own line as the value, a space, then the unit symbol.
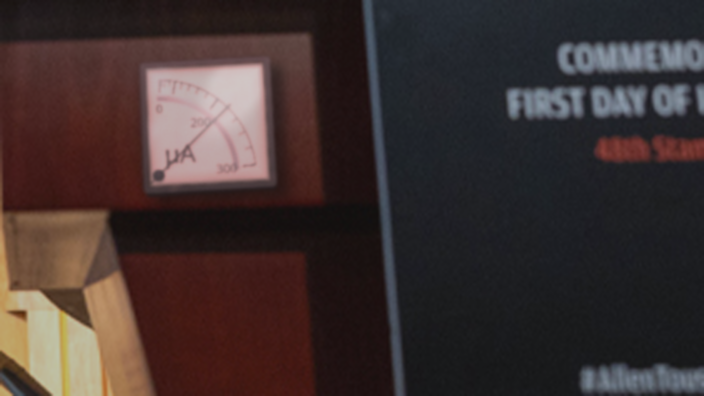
220 µA
